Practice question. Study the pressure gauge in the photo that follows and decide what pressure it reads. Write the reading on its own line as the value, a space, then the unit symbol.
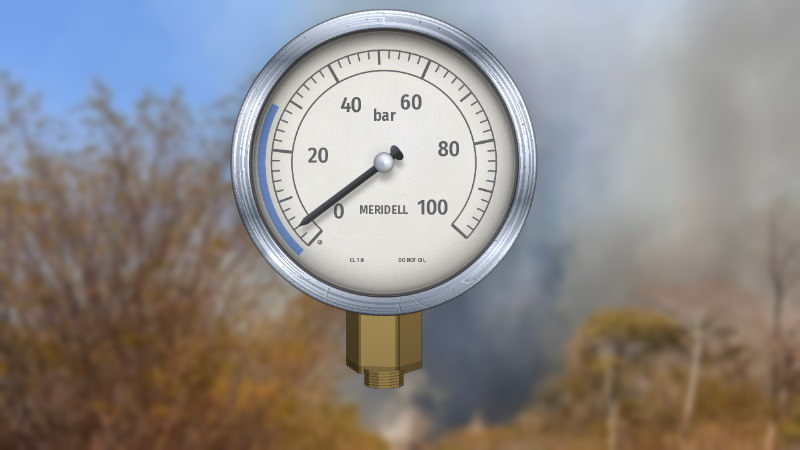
4 bar
